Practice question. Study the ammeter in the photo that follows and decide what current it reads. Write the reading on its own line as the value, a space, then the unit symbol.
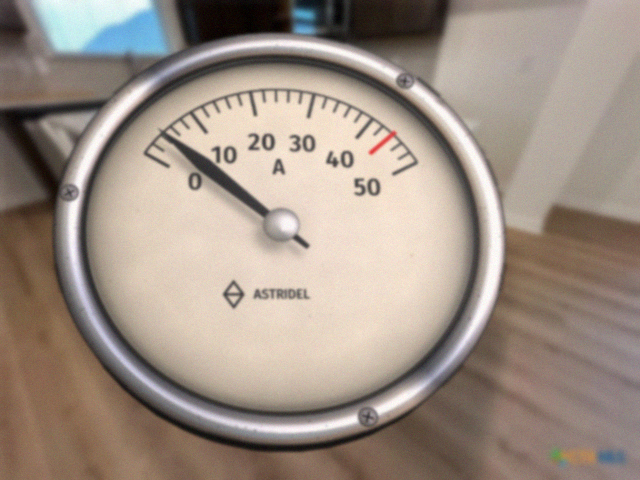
4 A
